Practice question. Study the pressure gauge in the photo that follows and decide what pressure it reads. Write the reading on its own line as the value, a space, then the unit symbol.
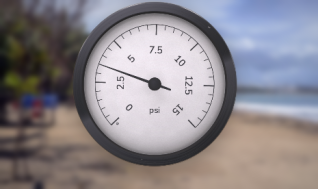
3.5 psi
